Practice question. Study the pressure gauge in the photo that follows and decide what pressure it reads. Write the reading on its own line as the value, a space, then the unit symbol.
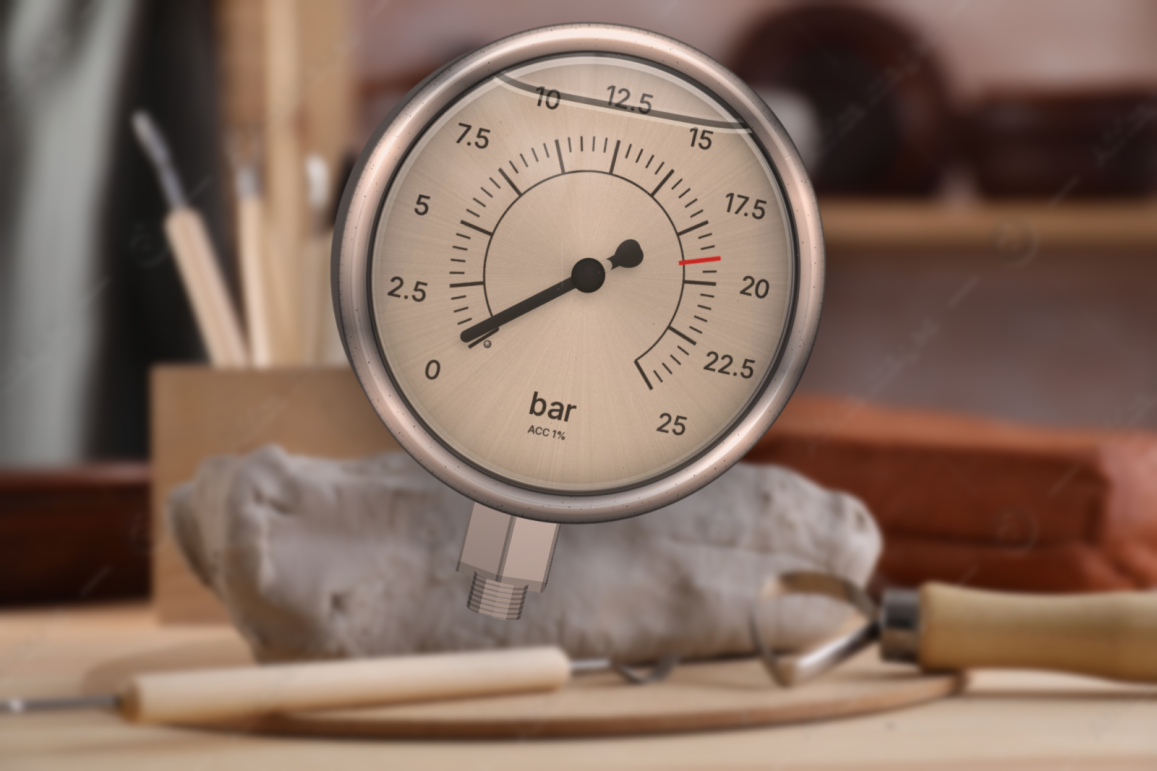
0.5 bar
